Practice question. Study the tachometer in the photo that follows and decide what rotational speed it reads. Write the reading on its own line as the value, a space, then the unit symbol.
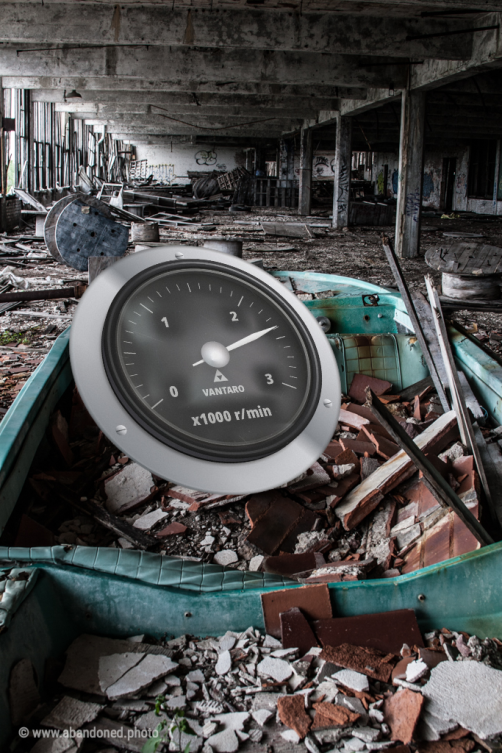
2400 rpm
